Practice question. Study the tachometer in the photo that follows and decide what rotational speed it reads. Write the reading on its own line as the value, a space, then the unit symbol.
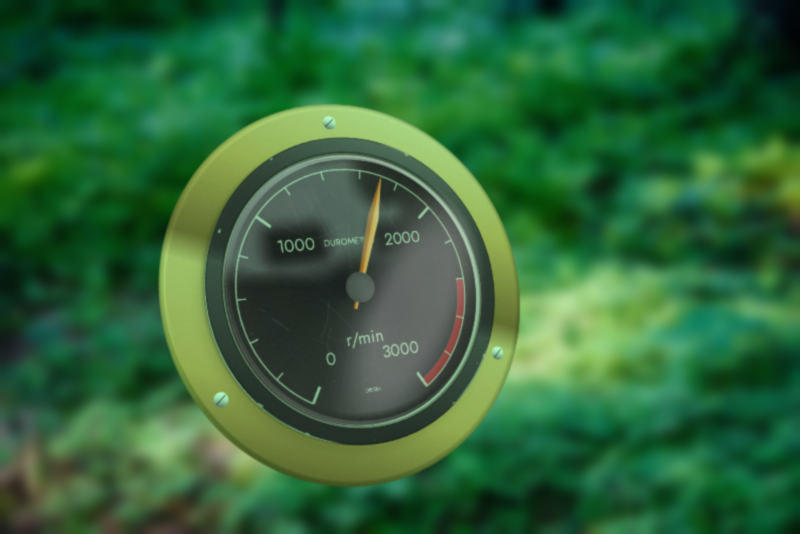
1700 rpm
